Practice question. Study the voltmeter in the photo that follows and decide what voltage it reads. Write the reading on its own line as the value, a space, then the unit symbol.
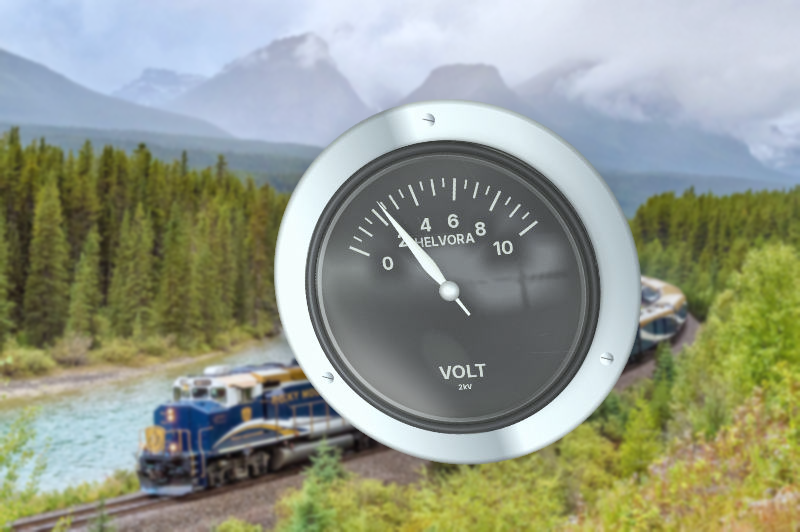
2.5 V
